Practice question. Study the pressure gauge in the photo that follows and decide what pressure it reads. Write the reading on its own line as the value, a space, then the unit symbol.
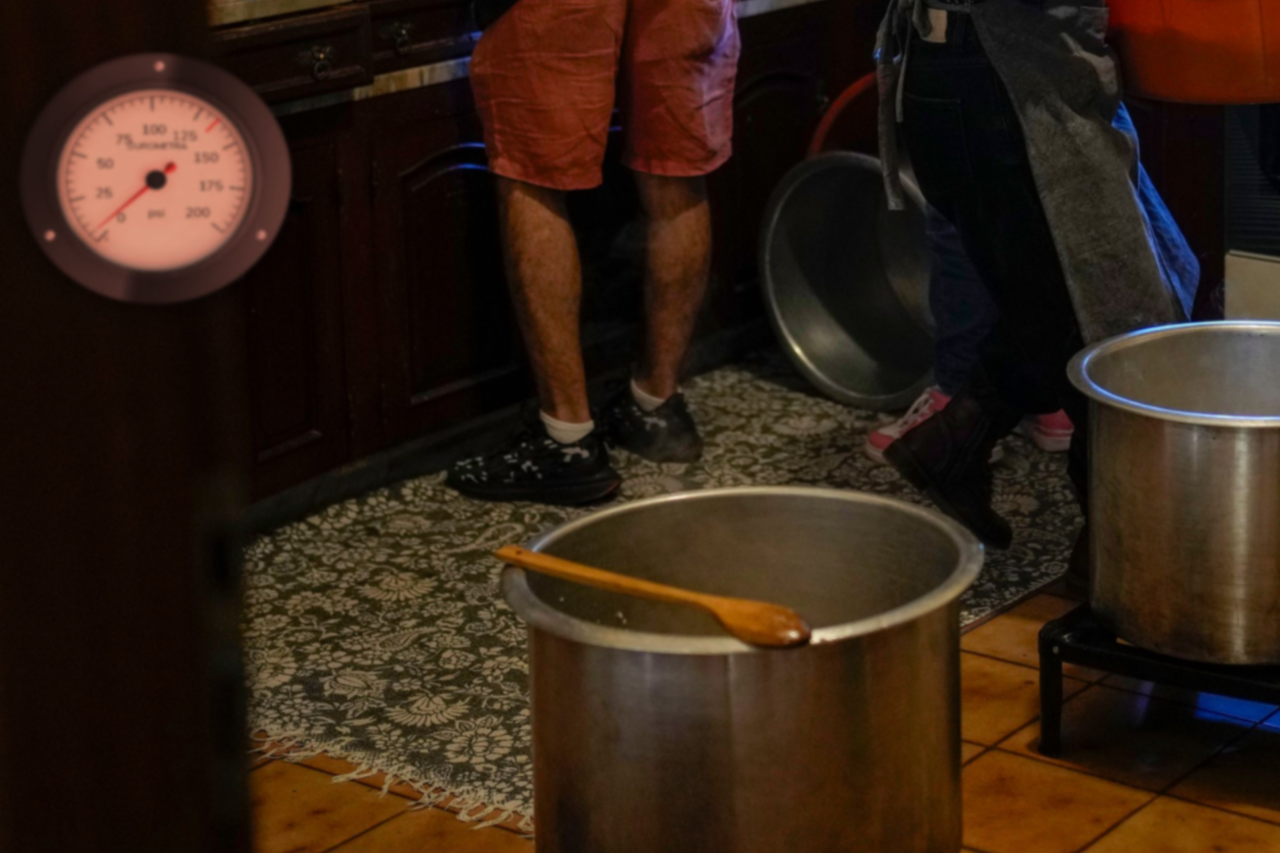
5 psi
